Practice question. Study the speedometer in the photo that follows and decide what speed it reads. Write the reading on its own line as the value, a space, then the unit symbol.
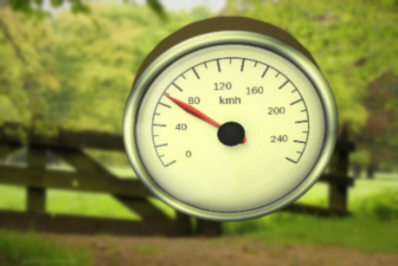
70 km/h
